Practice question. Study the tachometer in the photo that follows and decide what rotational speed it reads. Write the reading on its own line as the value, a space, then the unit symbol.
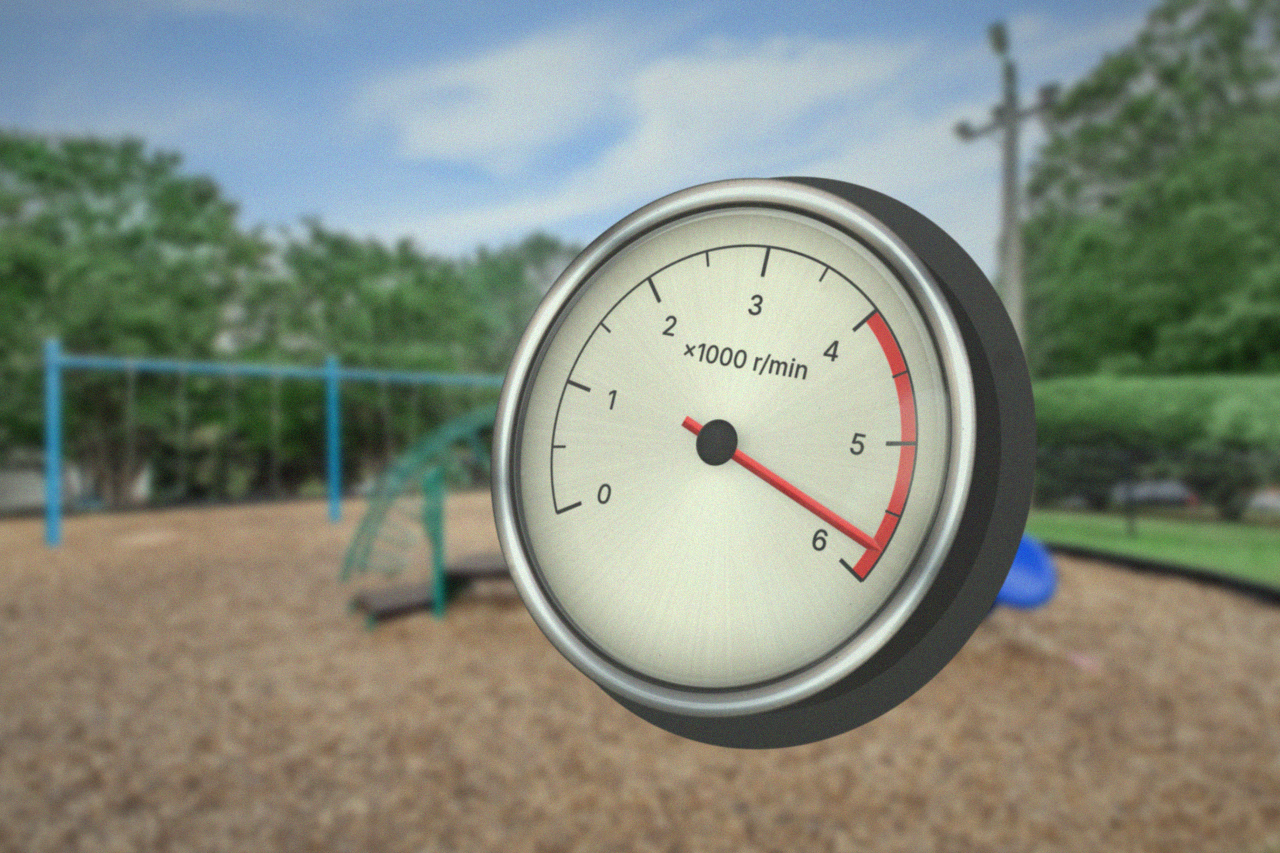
5750 rpm
